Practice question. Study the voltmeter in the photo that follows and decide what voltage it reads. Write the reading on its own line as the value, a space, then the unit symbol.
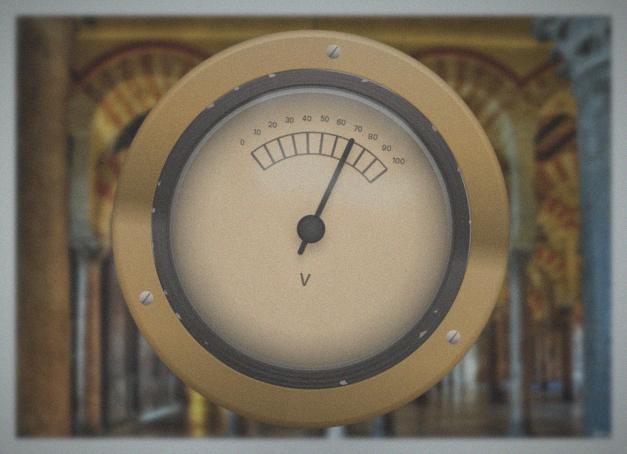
70 V
